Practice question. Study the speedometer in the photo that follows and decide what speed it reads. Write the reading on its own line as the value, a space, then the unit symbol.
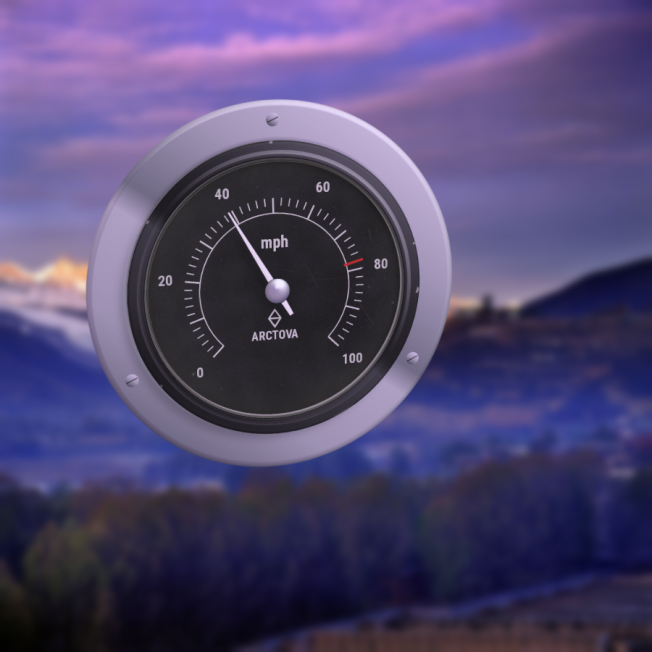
39 mph
